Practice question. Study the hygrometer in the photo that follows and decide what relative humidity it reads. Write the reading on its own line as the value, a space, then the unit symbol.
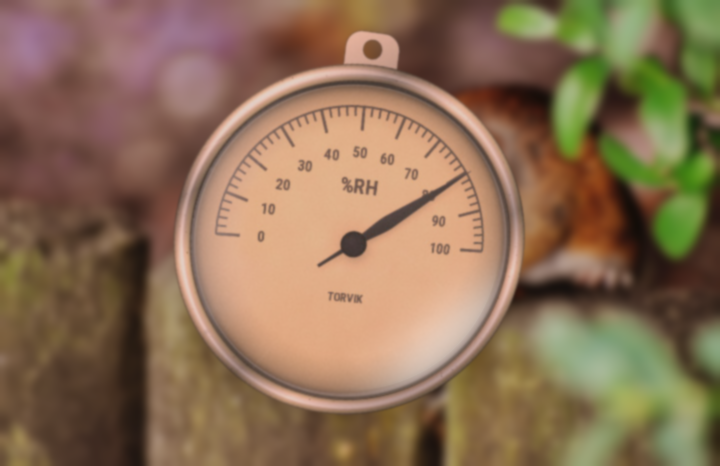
80 %
